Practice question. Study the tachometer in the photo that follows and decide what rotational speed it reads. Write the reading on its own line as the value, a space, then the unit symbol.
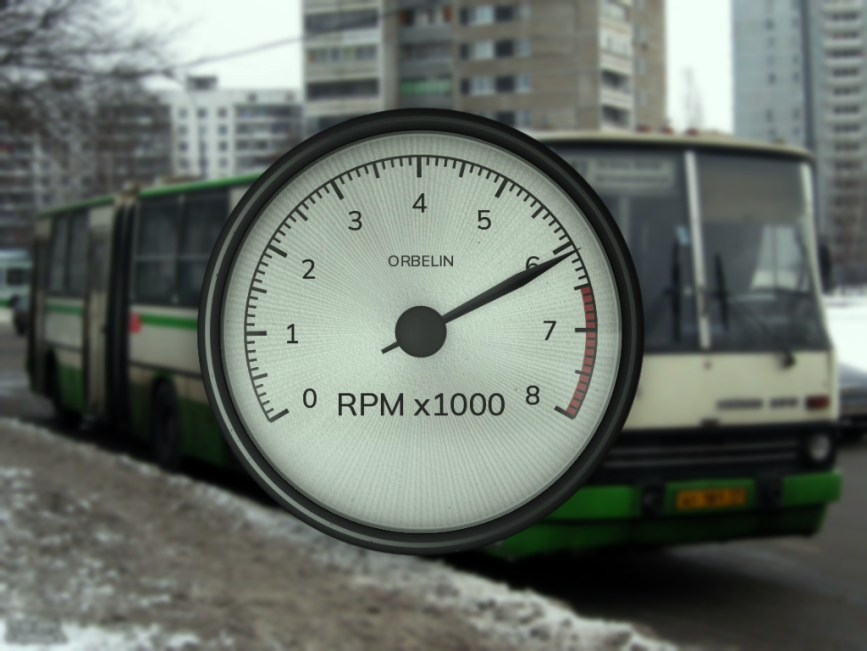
6100 rpm
